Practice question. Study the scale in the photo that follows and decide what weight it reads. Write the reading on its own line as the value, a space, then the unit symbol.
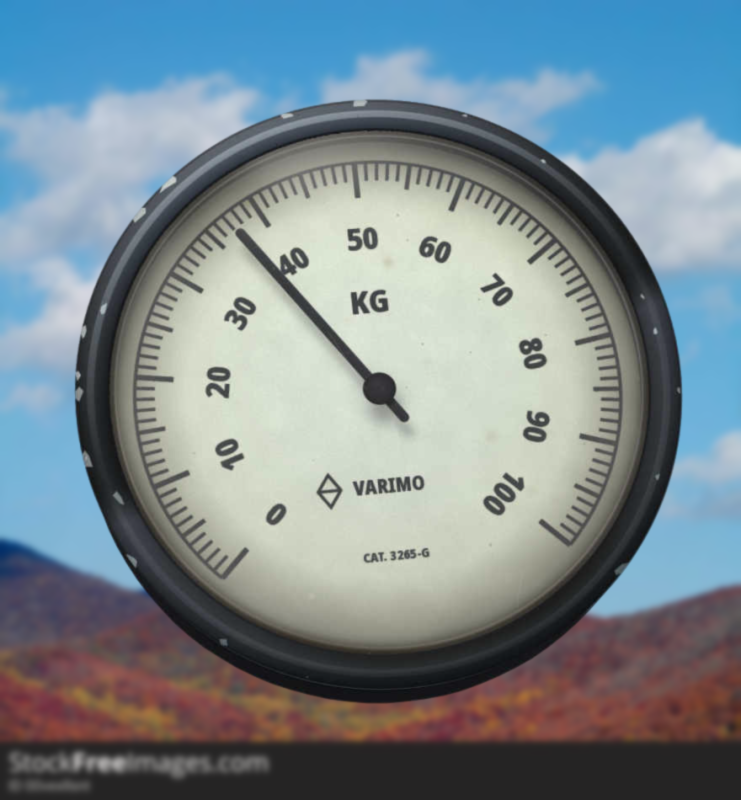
37 kg
